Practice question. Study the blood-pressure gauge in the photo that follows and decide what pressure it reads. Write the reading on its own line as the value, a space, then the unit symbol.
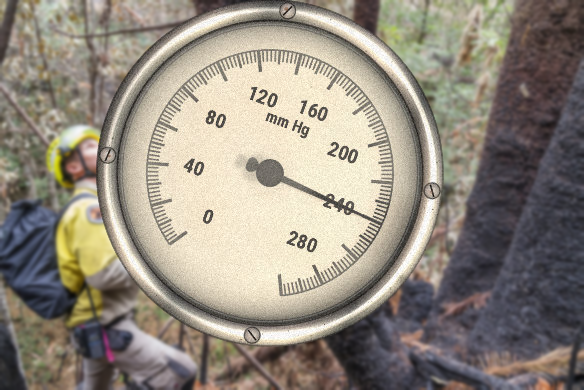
240 mmHg
